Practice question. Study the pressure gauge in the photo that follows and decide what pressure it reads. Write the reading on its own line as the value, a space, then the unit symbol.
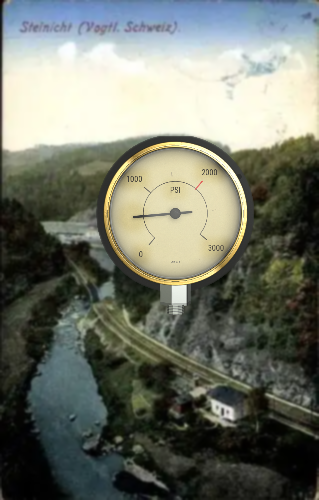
500 psi
